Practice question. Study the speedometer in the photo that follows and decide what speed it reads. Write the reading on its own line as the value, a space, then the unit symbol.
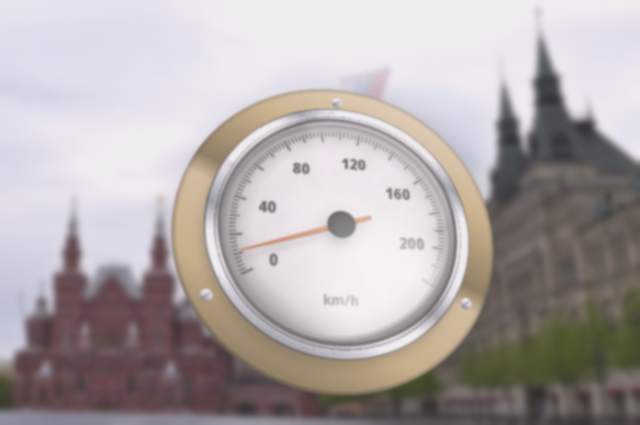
10 km/h
